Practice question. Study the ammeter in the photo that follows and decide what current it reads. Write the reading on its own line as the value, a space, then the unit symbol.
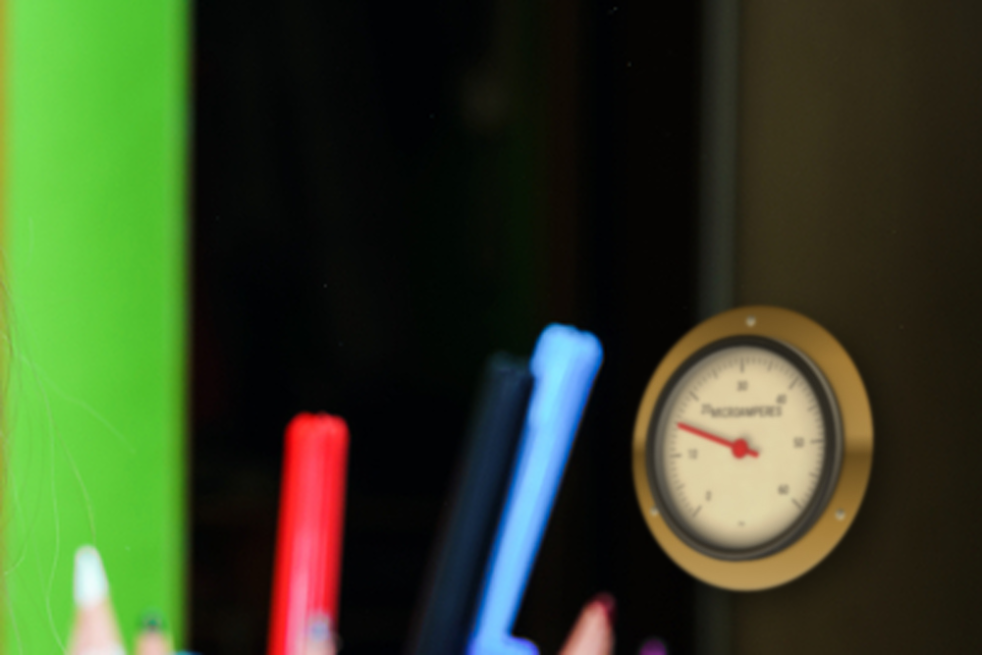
15 µA
